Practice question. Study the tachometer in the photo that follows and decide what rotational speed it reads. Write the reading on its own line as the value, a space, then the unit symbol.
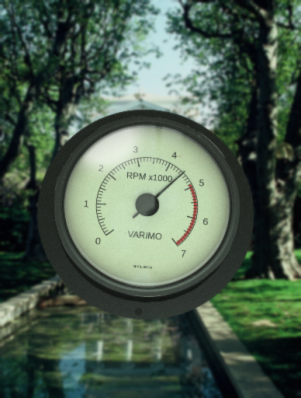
4500 rpm
